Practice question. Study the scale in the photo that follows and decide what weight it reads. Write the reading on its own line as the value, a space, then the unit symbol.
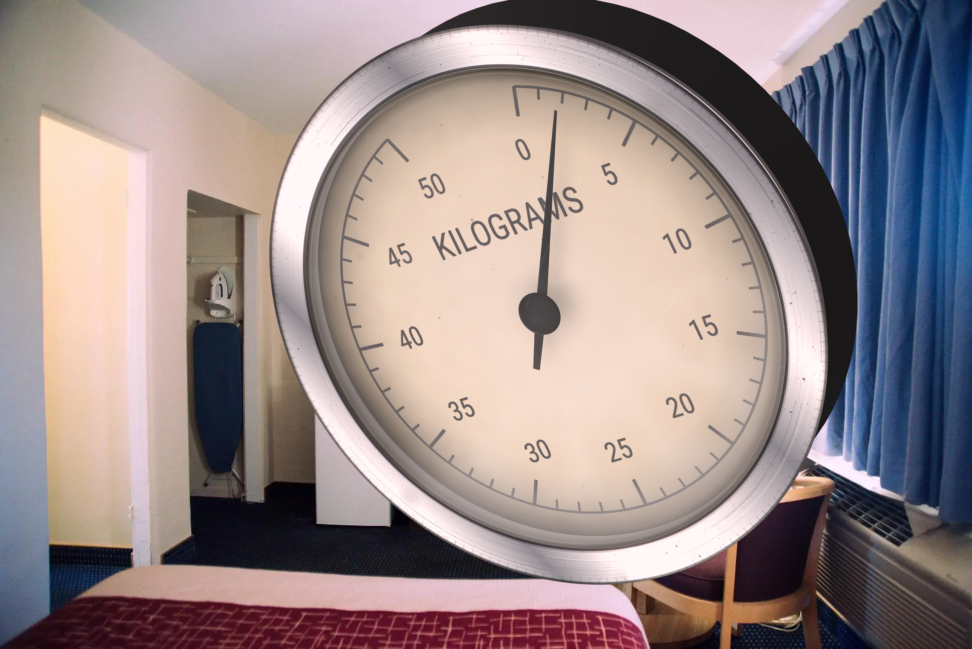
2 kg
